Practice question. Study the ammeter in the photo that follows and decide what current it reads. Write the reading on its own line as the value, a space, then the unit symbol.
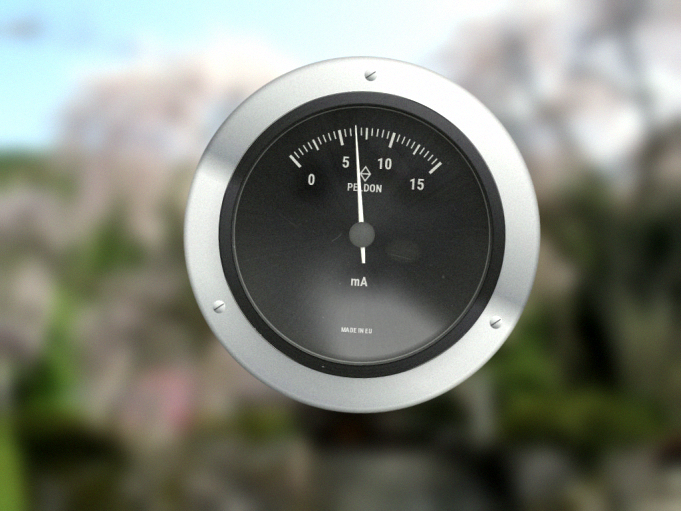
6.5 mA
